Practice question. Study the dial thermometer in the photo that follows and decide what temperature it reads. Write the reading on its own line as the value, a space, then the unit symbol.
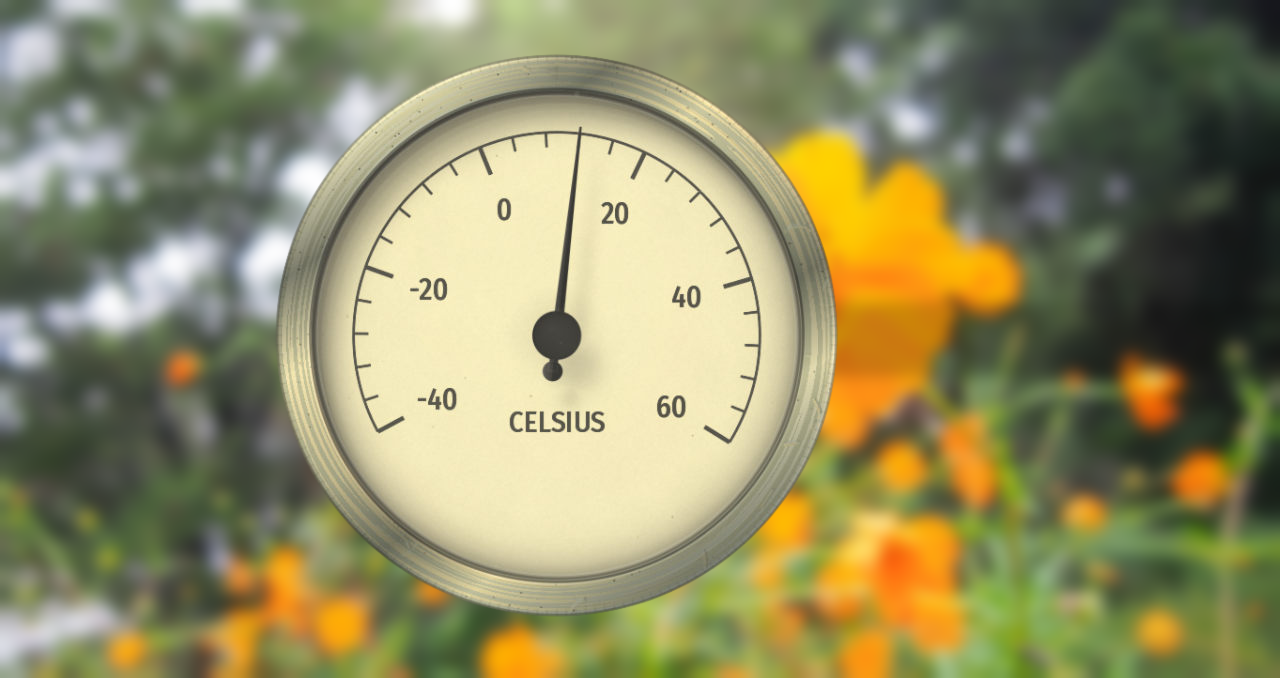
12 °C
